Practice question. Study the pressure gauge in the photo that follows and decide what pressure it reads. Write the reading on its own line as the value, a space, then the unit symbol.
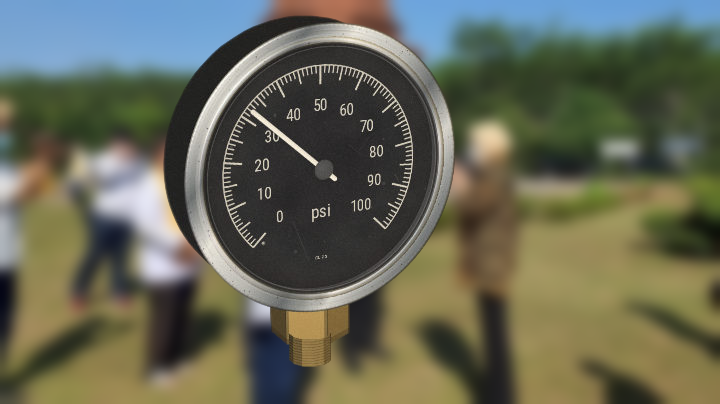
32 psi
